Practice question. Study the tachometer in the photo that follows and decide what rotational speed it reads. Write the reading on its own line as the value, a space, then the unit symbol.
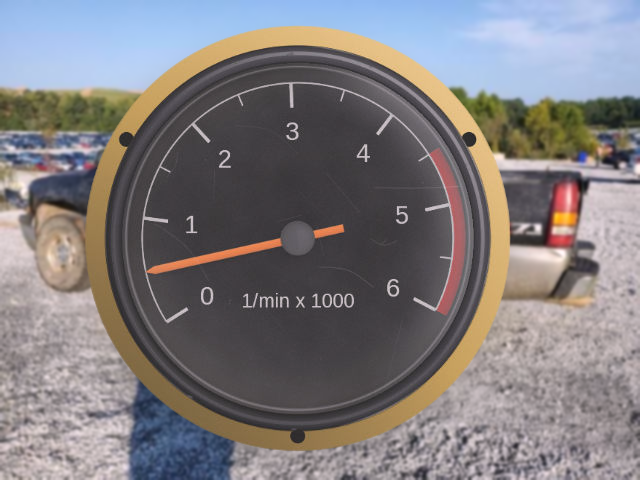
500 rpm
